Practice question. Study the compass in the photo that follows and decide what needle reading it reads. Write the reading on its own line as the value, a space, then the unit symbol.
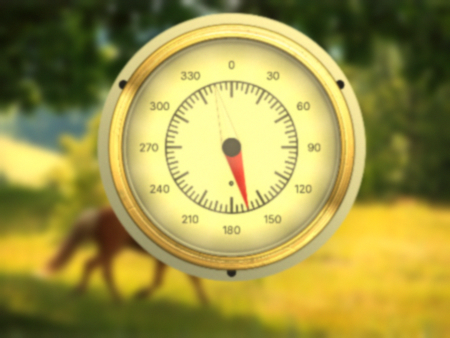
165 °
